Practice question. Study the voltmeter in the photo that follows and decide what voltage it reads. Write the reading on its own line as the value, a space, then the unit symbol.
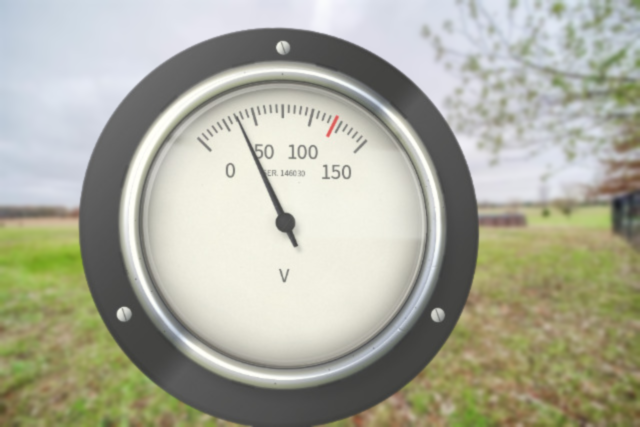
35 V
